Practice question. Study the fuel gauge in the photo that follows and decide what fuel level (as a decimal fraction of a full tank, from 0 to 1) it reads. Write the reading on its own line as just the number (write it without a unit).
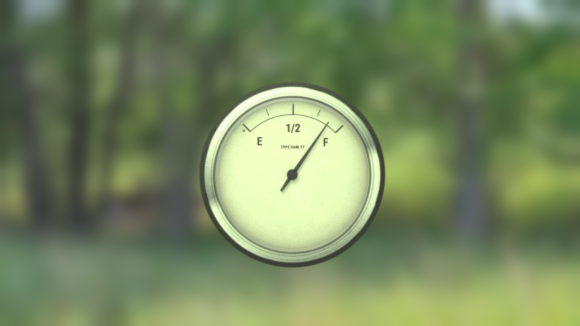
0.875
